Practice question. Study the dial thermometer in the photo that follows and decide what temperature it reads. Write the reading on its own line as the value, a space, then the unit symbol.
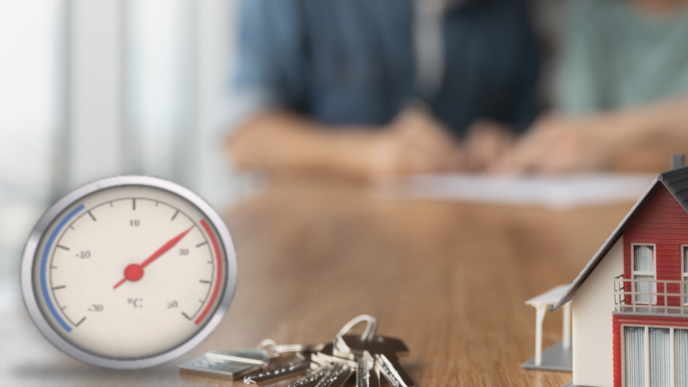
25 °C
